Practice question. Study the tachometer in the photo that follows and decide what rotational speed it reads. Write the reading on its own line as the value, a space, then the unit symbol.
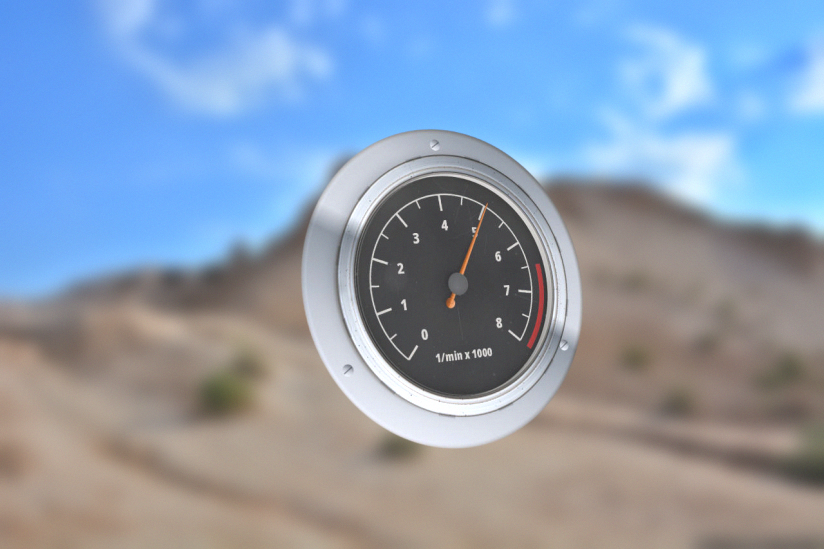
5000 rpm
